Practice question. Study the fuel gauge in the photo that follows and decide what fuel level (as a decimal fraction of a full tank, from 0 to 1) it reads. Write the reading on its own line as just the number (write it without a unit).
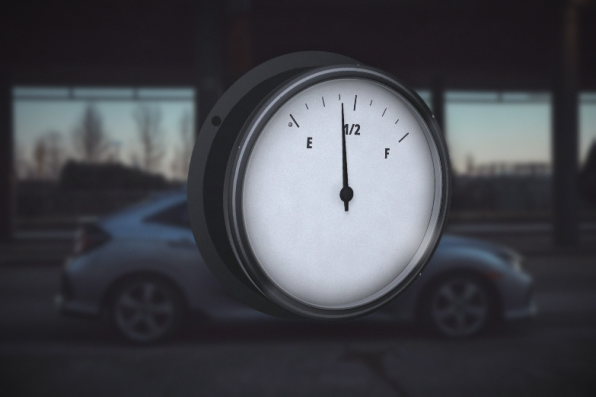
0.375
